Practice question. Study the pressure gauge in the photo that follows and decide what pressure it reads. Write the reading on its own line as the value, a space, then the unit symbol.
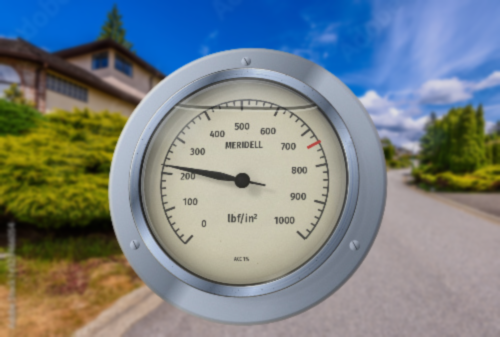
220 psi
